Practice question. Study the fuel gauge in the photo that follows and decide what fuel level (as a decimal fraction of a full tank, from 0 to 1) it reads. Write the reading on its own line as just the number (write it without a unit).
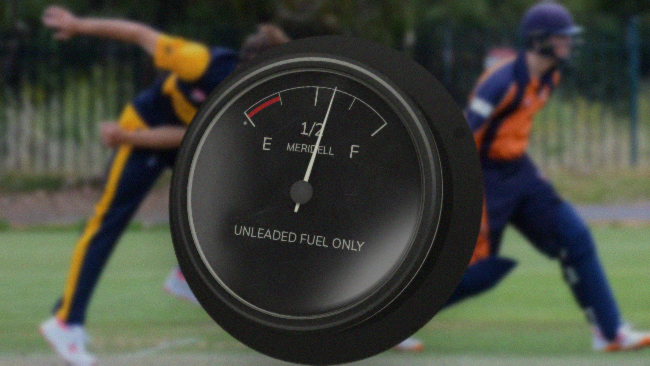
0.625
